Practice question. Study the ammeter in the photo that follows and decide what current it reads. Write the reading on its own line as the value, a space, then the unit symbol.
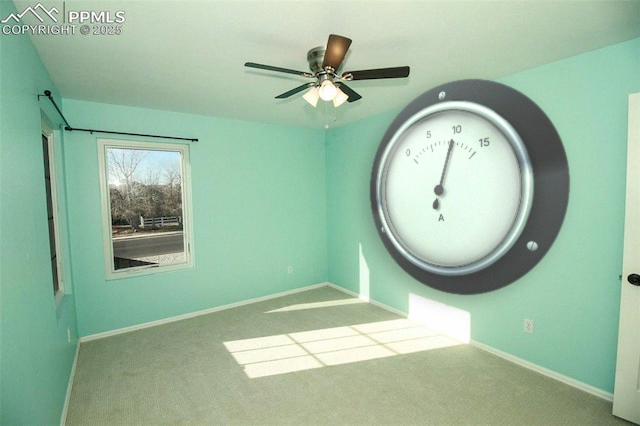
10 A
